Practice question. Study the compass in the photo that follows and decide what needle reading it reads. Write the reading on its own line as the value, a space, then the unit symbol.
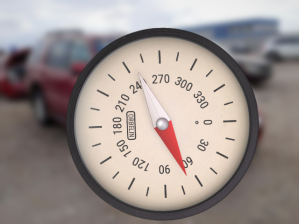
67.5 °
